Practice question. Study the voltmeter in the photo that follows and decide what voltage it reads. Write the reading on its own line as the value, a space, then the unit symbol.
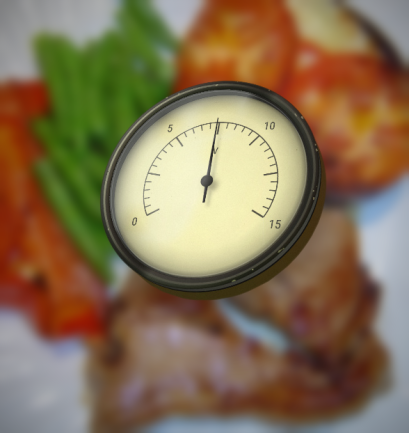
7.5 V
